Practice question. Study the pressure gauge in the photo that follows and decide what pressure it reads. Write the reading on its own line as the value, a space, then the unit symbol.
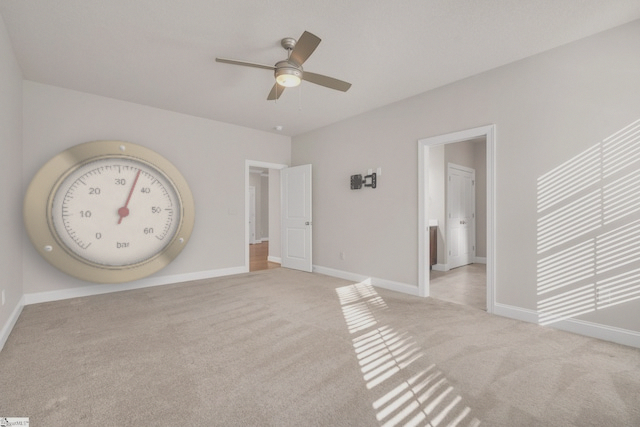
35 bar
